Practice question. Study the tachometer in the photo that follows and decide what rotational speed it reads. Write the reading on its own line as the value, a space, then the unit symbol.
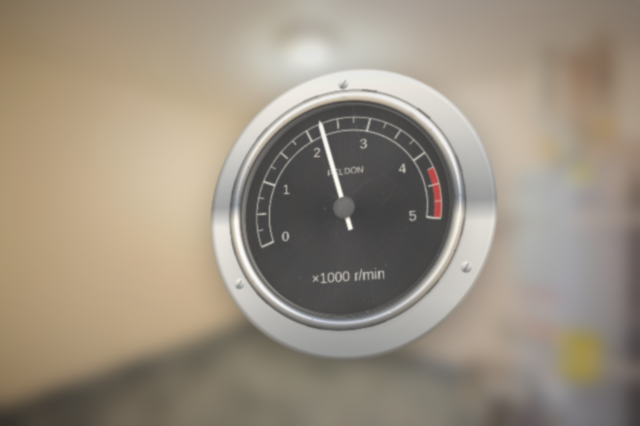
2250 rpm
